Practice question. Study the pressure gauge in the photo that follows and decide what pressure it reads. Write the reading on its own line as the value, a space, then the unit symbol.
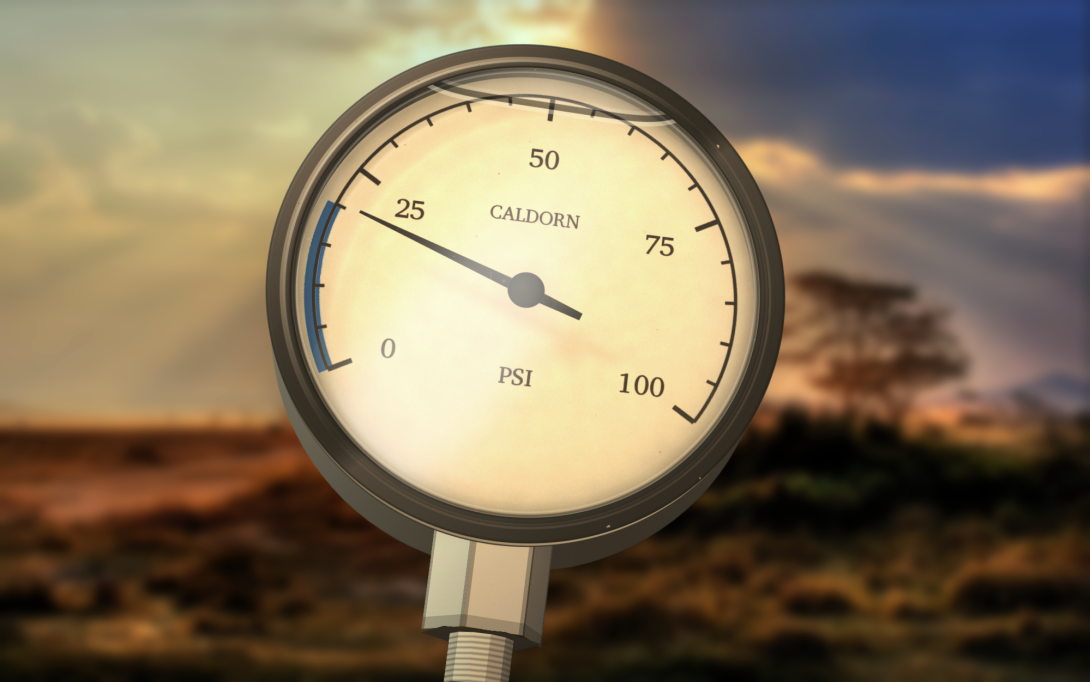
20 psi
